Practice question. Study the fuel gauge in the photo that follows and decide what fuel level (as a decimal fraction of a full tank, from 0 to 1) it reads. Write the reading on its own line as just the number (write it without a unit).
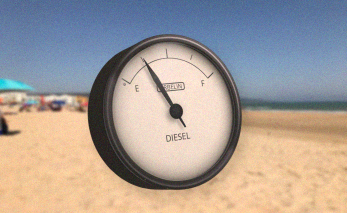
0.25
